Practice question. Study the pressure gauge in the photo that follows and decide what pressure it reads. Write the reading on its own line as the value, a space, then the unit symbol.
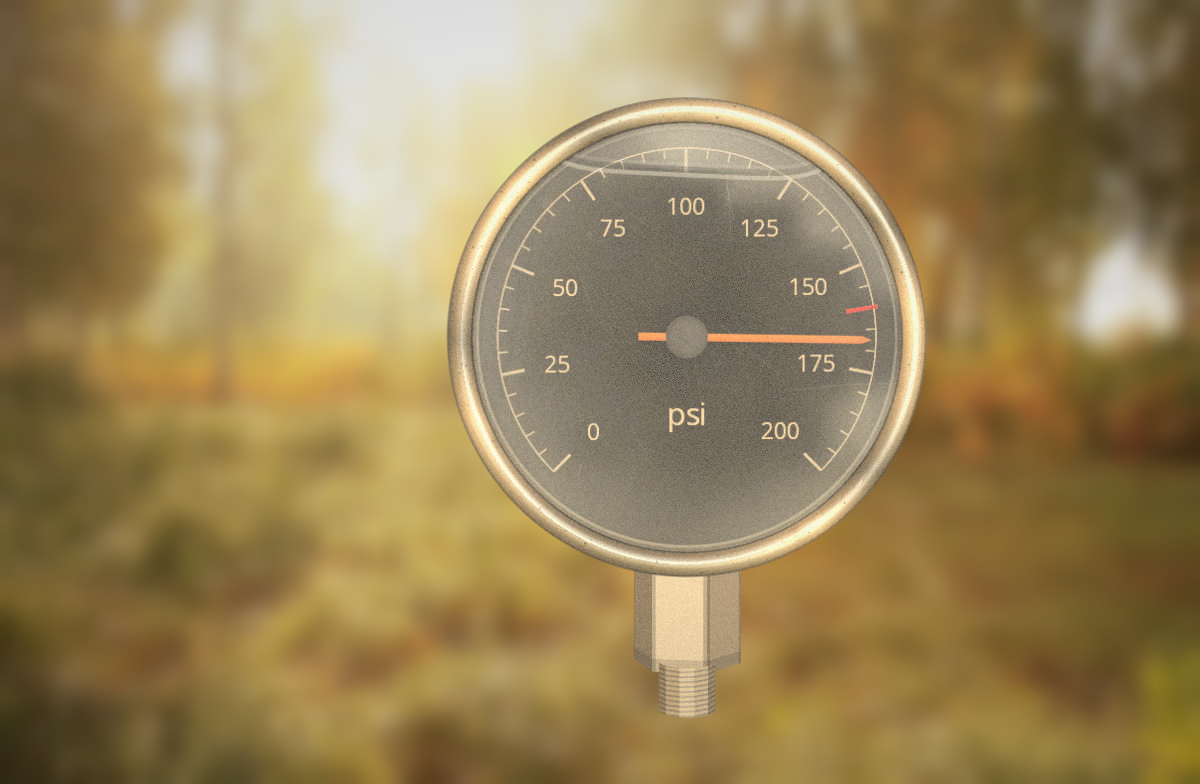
167.5 psi
